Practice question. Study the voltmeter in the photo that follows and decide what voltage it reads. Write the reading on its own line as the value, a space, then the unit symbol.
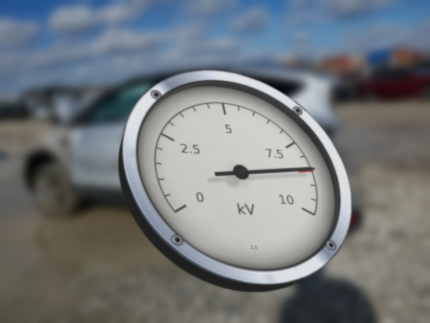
8.5 kV
